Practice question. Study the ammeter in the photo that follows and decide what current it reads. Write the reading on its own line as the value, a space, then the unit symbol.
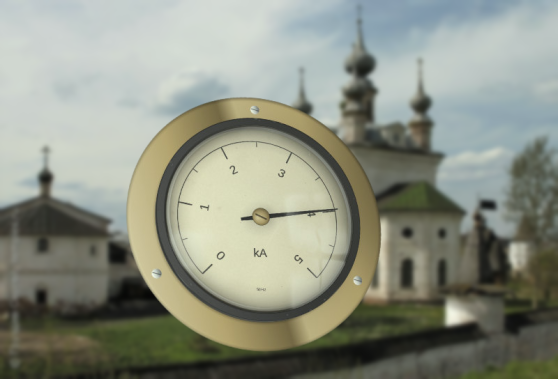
4 kA
